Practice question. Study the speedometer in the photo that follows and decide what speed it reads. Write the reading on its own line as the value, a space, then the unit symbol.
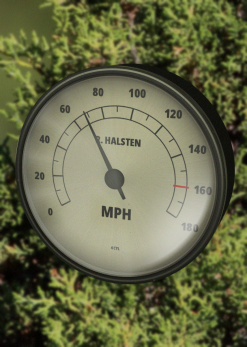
70 mph
